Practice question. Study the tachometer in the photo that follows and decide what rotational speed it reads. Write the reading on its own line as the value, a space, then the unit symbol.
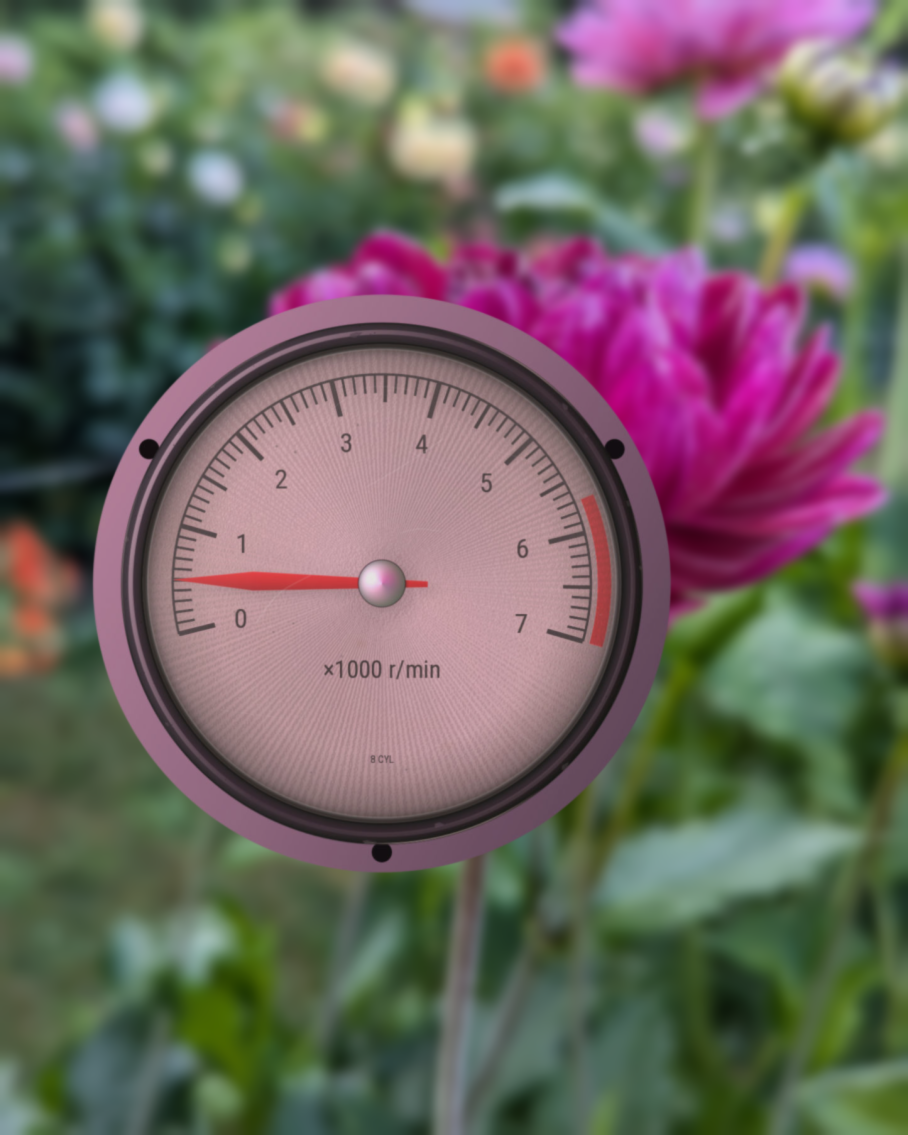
500 rpm
